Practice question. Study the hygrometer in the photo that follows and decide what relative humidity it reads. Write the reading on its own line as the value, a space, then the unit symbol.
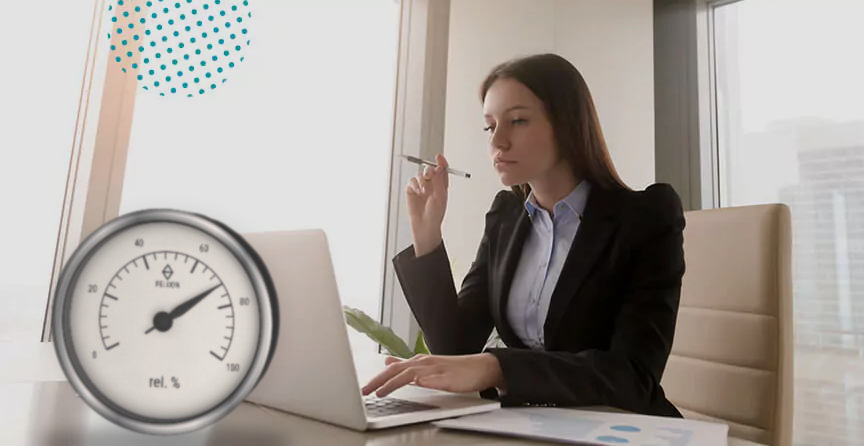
72 %
